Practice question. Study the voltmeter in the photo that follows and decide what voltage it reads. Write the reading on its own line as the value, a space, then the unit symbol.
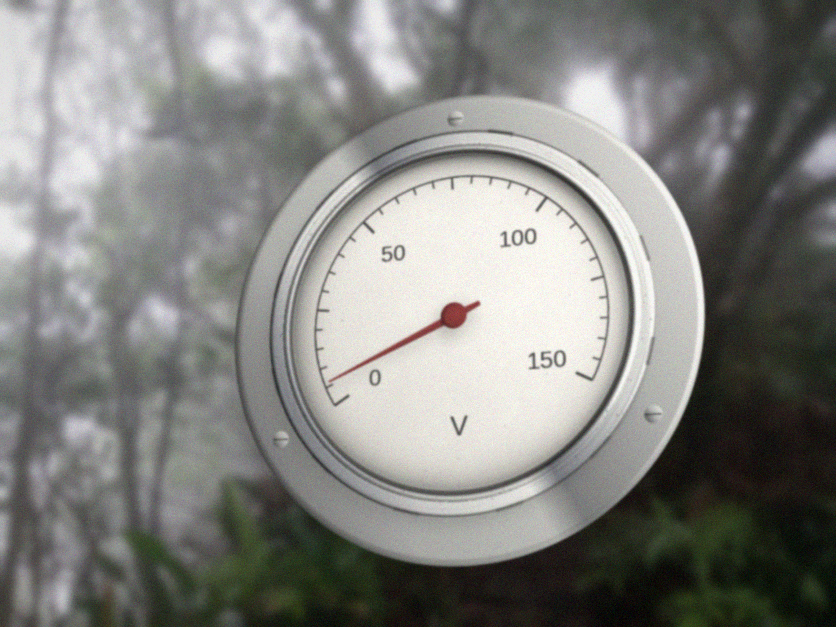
5 V
